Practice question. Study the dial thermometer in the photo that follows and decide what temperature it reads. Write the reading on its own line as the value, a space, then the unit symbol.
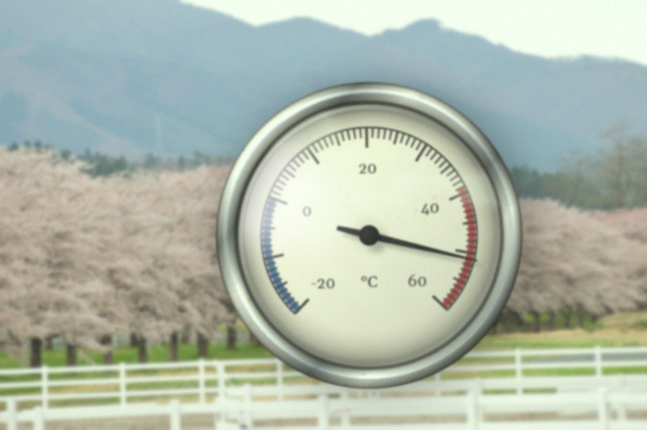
51 °C
